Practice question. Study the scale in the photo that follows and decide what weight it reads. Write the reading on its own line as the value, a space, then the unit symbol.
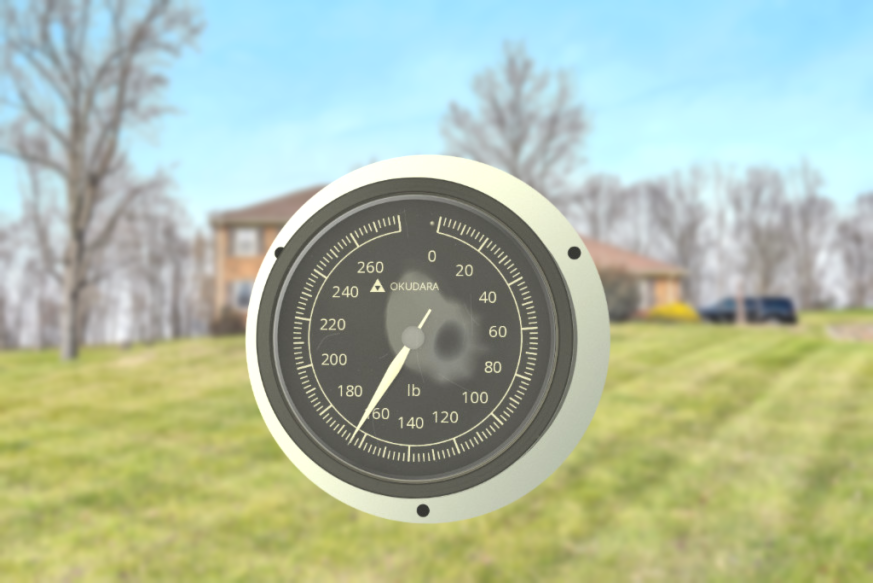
164 lb
